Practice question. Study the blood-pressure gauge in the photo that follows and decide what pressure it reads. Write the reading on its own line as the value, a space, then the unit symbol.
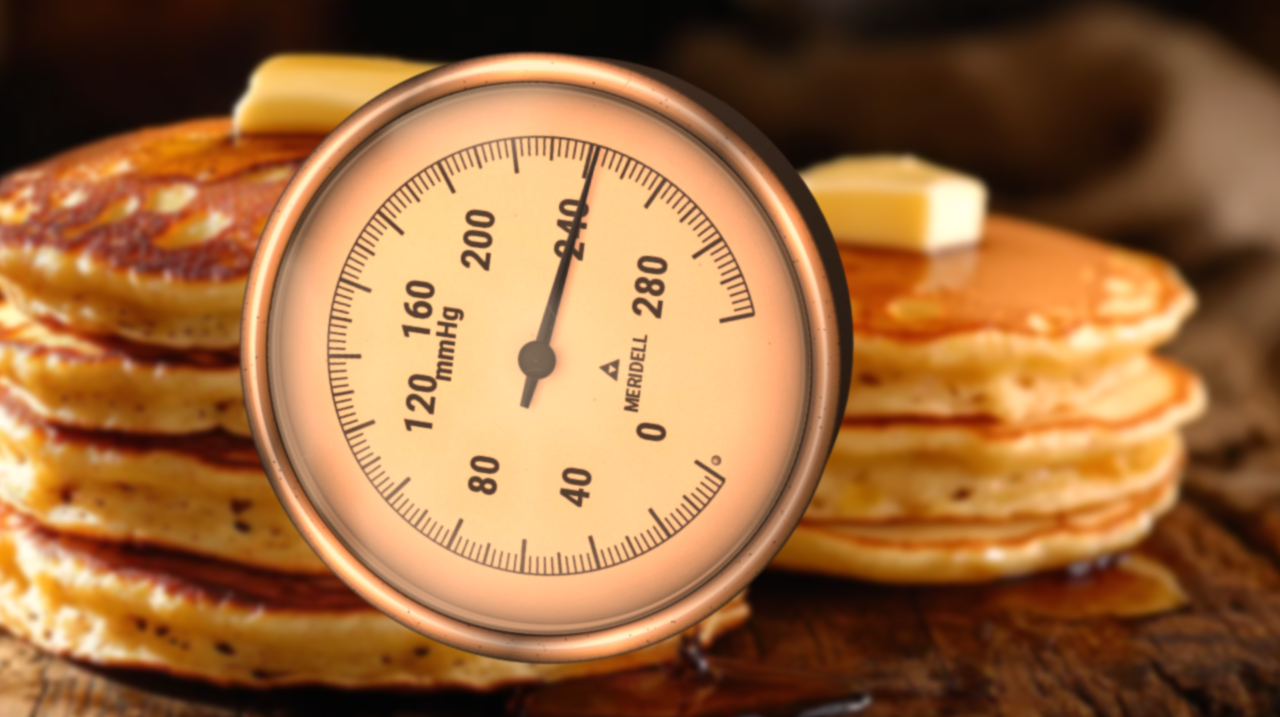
242 mmHg
